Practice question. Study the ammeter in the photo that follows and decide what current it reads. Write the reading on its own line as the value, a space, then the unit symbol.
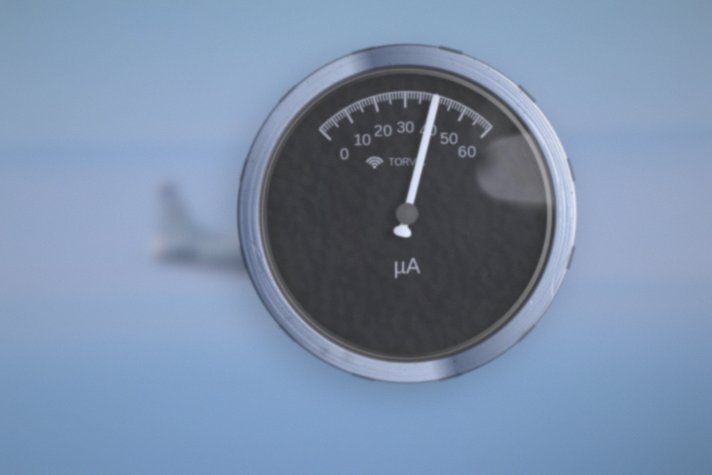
40 µA
